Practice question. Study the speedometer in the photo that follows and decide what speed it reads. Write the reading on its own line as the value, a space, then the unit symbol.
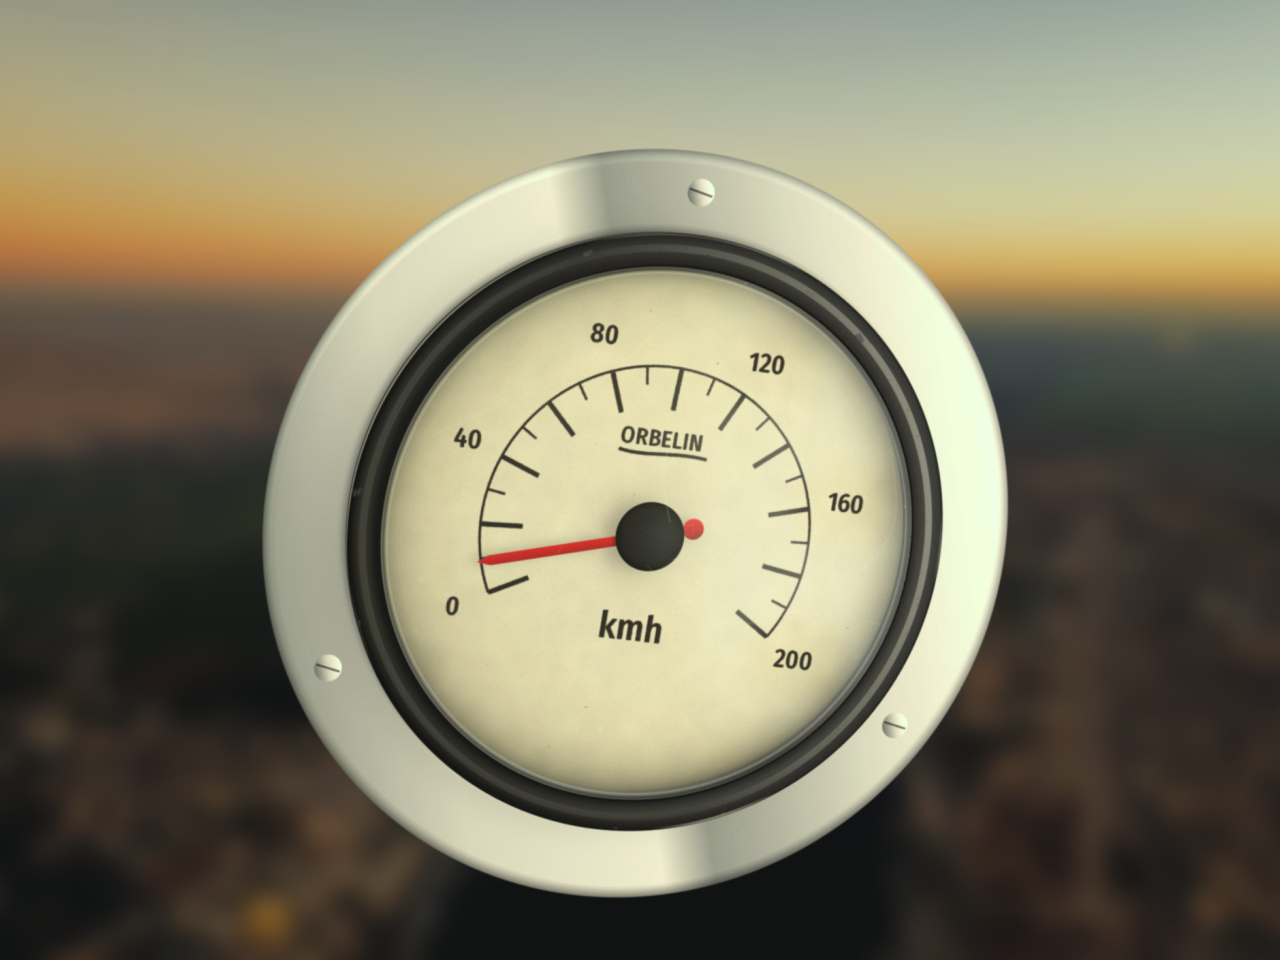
10 km/h
